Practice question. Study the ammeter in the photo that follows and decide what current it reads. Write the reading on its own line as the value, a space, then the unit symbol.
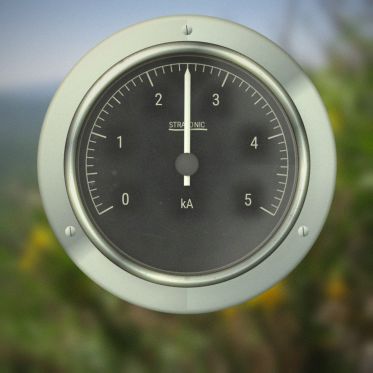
2.5 kA
